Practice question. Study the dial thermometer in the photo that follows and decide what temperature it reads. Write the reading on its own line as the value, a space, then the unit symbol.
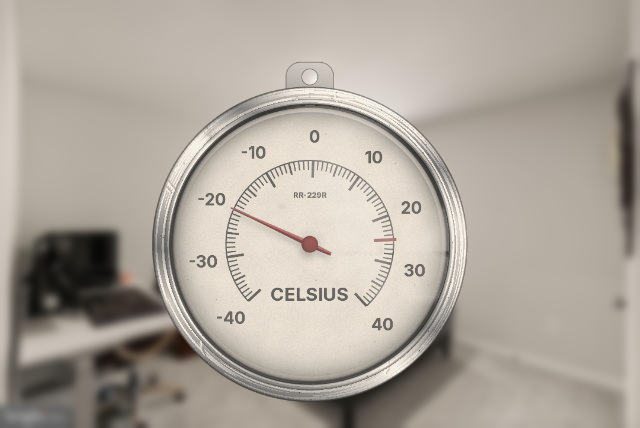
-20 °C
